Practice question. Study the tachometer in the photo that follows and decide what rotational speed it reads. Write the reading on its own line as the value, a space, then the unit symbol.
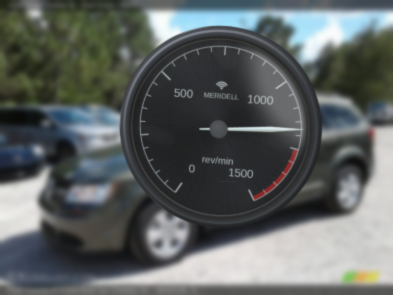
1175 rpm
